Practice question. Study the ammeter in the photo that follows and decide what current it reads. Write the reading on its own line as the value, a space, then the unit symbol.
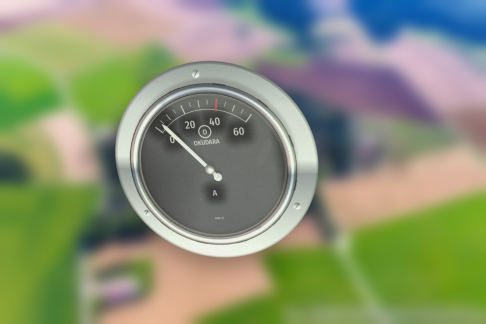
5 A
